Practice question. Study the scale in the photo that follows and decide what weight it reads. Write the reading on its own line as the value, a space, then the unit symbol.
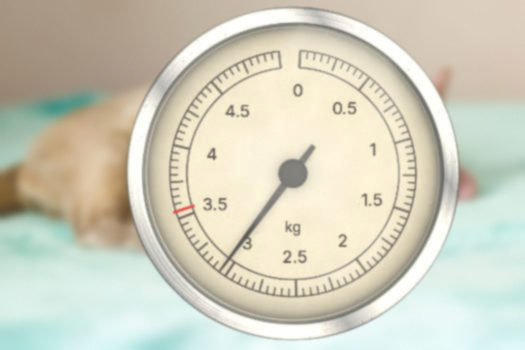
3.05 kg
